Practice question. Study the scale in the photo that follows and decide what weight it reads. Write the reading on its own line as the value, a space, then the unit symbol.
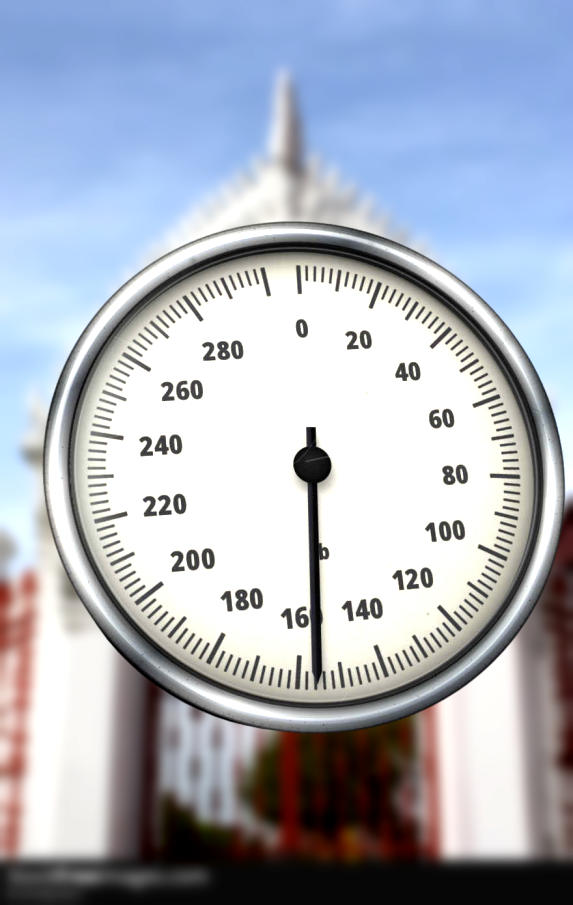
156 lb
